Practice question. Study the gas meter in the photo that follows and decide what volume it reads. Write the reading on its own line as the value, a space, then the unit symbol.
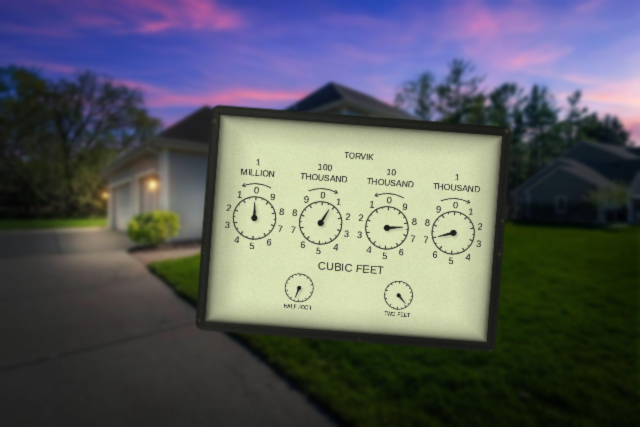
7700 ft³
